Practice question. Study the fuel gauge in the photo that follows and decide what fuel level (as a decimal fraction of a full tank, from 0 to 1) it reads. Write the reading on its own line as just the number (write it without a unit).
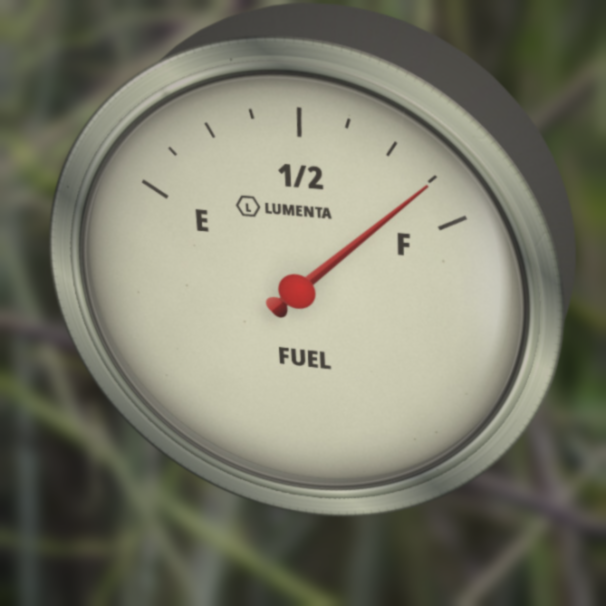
0.875
